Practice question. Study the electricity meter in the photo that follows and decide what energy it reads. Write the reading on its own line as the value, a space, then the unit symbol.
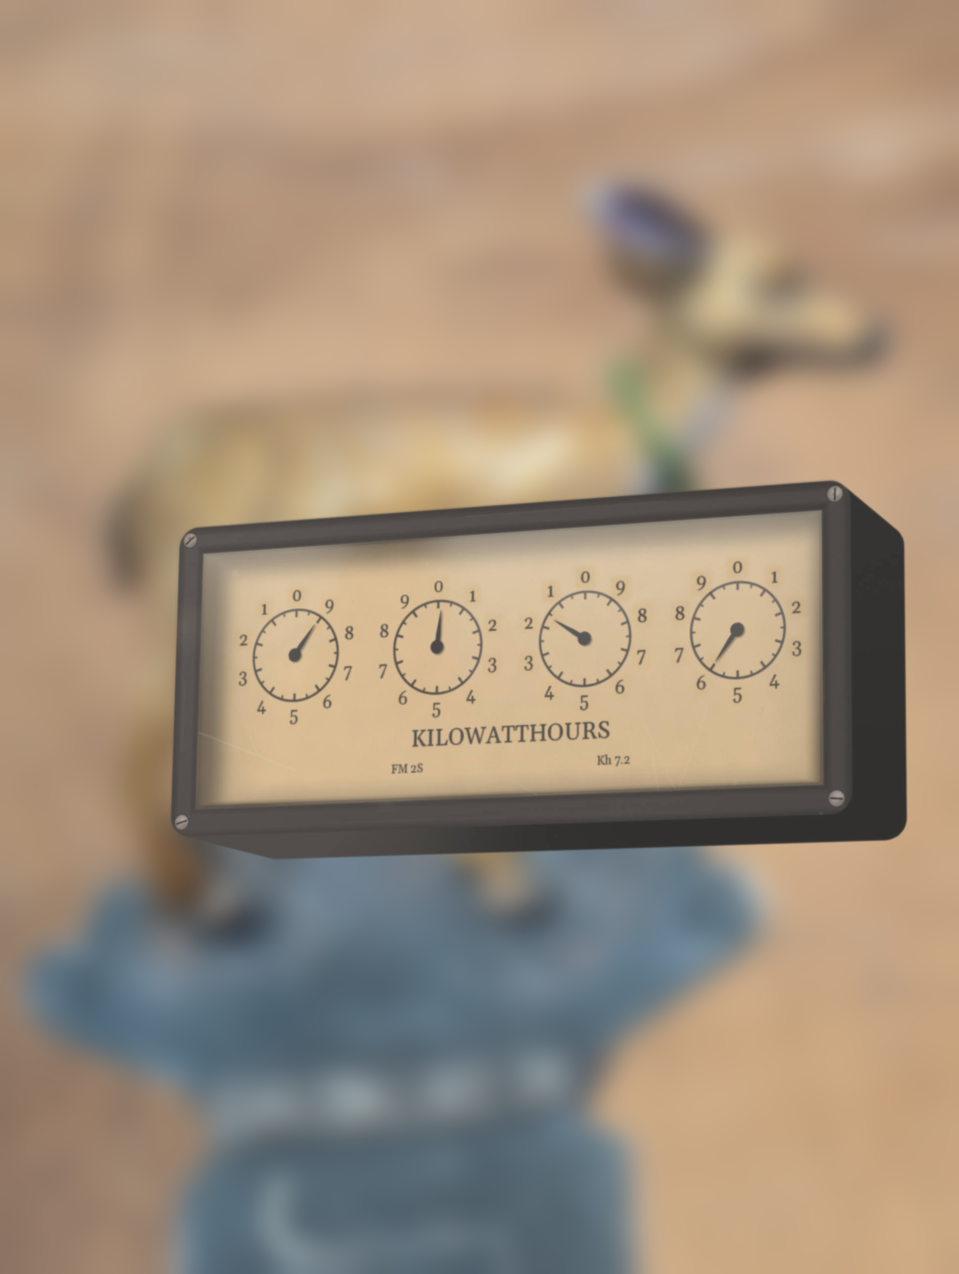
9016 kWh
